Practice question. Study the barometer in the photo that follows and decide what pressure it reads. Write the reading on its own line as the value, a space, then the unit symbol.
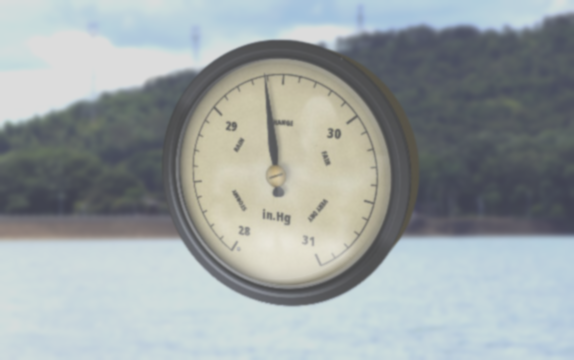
29.4 inHg
